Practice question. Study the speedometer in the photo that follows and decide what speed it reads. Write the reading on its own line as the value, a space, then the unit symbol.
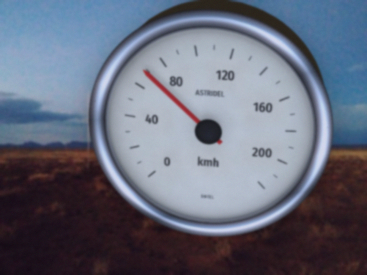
70 km/h
